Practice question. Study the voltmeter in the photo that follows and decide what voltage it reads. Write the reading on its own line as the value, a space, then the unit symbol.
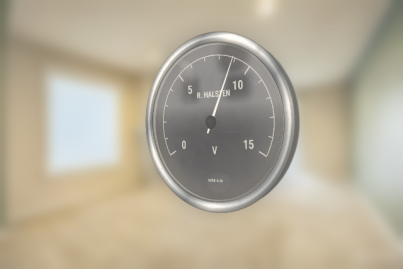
9 V
